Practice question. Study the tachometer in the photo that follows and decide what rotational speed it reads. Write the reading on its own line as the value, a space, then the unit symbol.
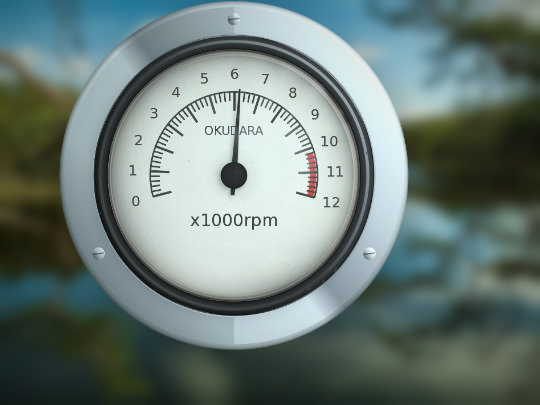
6200 rpm
